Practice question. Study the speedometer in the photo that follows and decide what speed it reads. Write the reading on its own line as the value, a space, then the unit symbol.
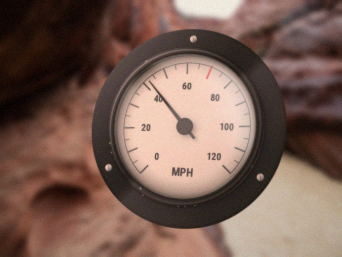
42.5 mph
